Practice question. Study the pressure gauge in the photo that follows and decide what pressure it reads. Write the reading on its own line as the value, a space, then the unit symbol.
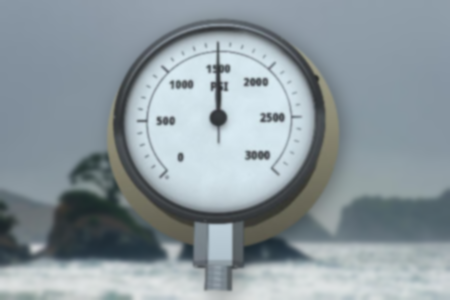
1500 psi
